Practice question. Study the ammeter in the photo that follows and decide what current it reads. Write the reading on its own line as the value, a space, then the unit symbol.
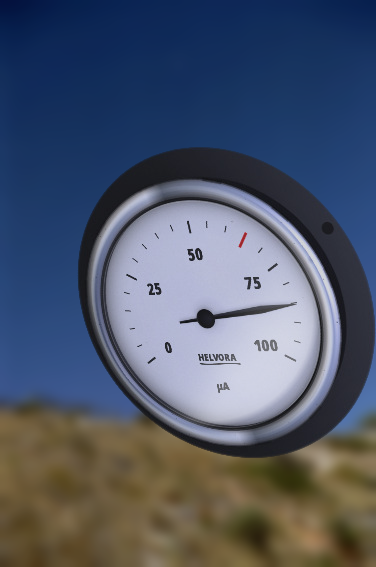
85 µA
